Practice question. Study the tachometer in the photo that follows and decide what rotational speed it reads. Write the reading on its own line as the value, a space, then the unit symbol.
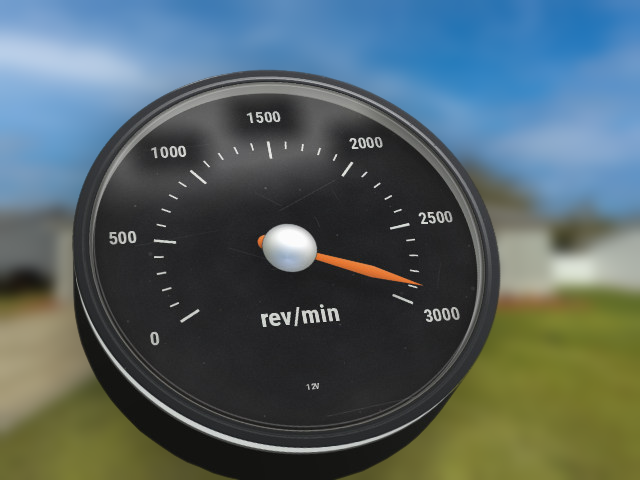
2900 rpm
